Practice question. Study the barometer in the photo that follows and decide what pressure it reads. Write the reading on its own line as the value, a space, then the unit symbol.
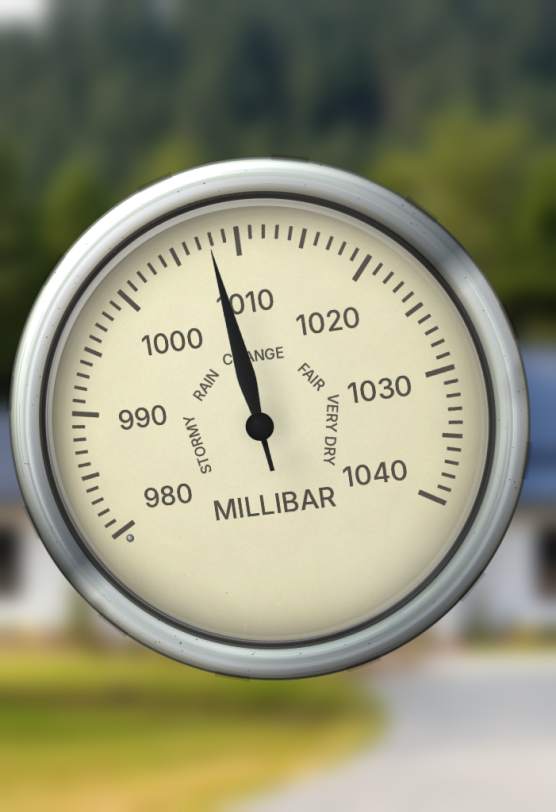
1008 mbar
